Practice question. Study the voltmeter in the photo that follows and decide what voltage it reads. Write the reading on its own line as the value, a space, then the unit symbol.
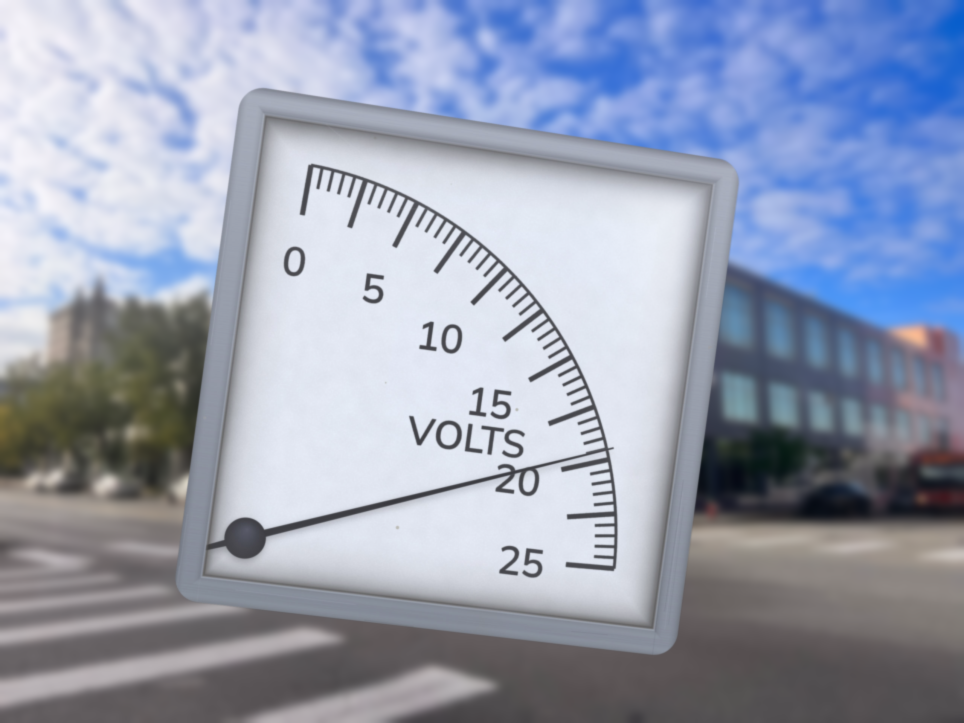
19.5 V
